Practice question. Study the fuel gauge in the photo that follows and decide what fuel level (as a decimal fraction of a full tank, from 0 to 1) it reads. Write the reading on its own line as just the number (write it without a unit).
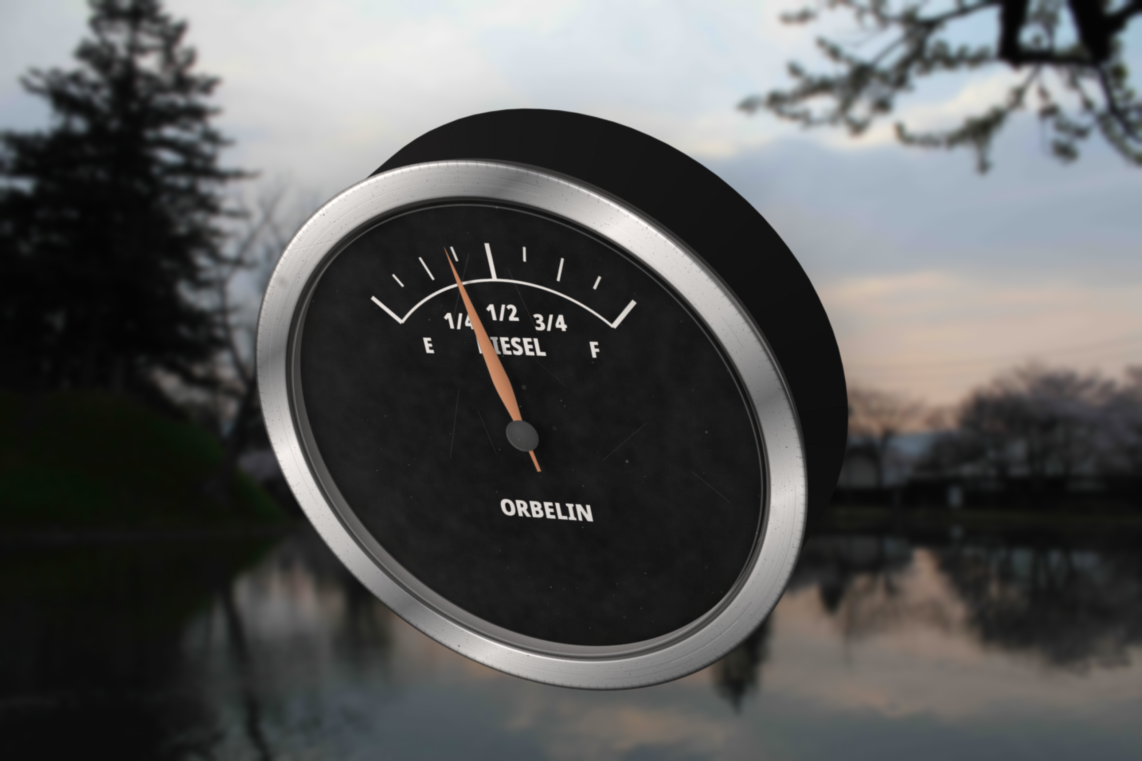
0.375
